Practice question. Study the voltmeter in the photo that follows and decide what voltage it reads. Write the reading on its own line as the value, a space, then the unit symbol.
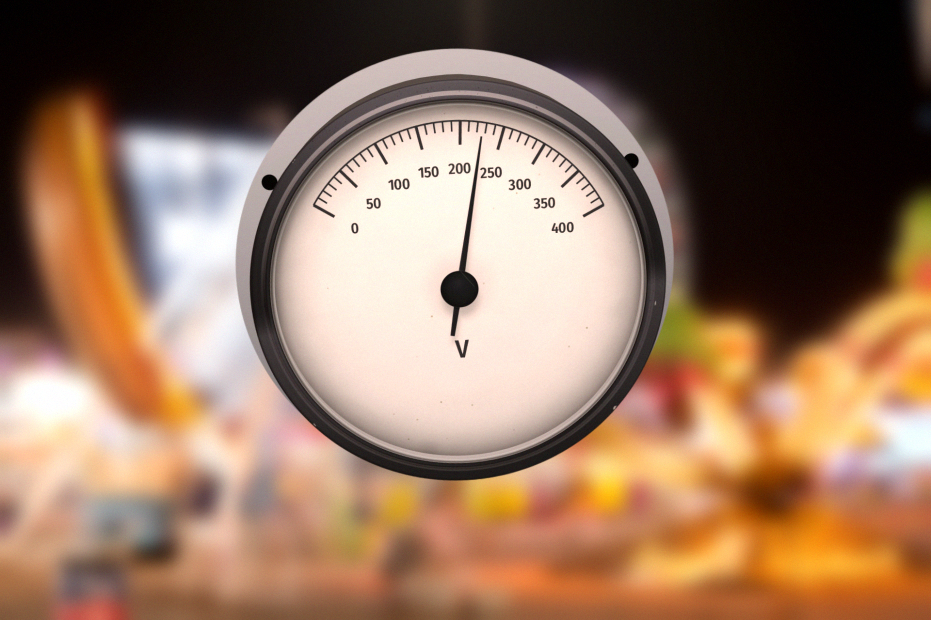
225 V
